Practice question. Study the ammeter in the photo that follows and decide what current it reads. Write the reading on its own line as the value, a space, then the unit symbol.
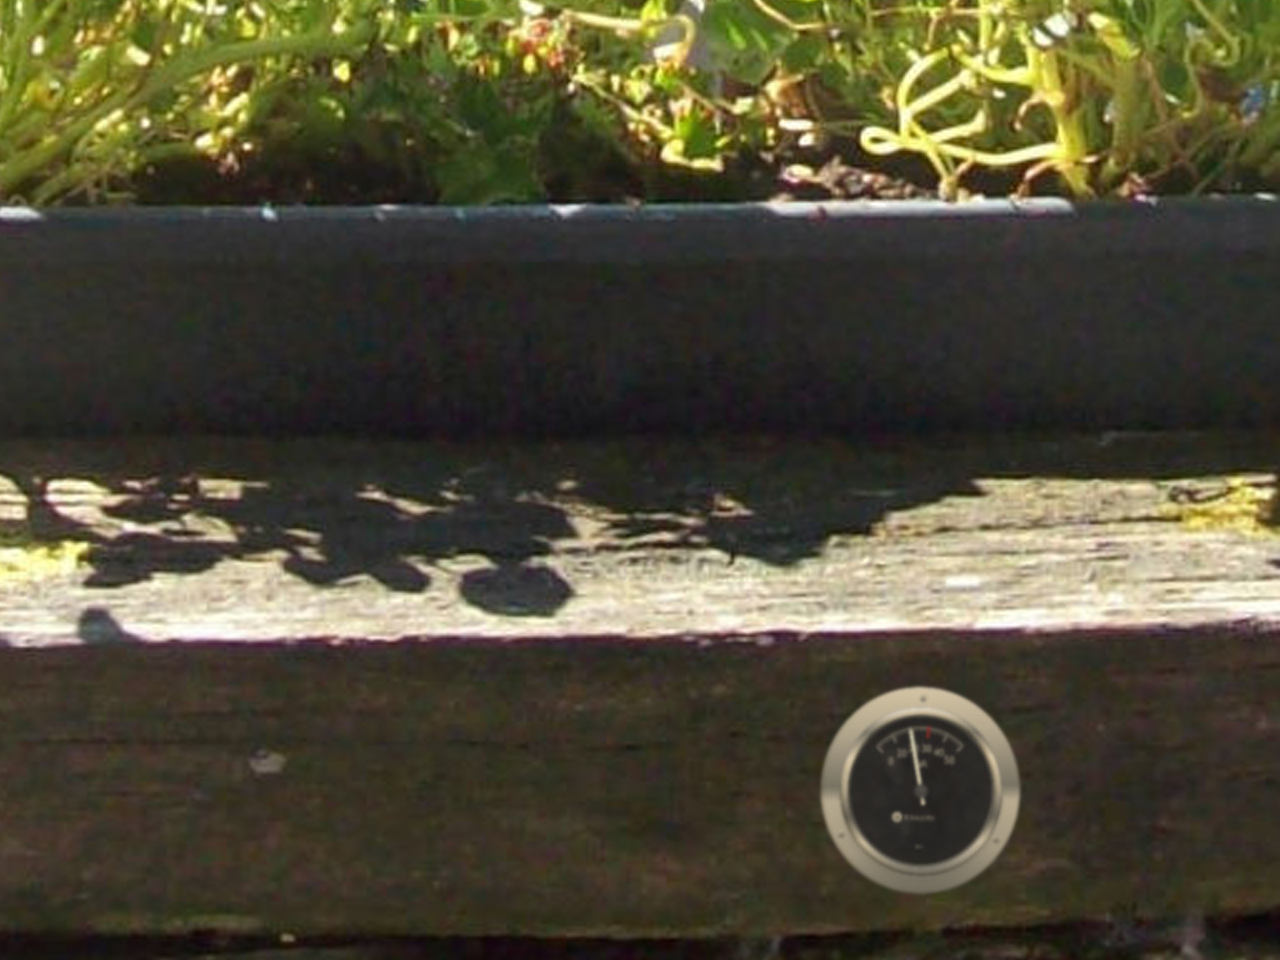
20 µA
